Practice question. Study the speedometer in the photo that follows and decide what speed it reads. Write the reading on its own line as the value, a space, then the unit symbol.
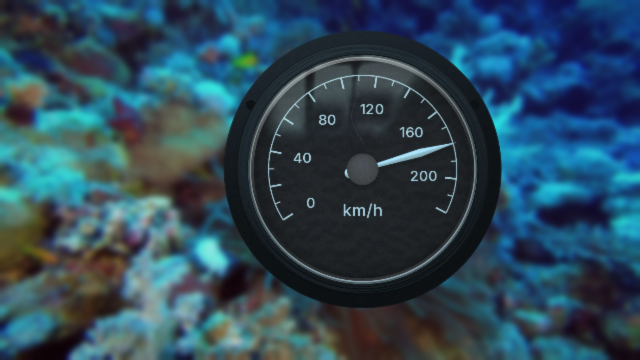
180 km/h
